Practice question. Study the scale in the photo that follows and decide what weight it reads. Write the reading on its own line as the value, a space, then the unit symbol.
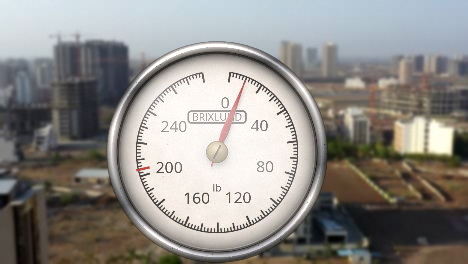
10 lb
